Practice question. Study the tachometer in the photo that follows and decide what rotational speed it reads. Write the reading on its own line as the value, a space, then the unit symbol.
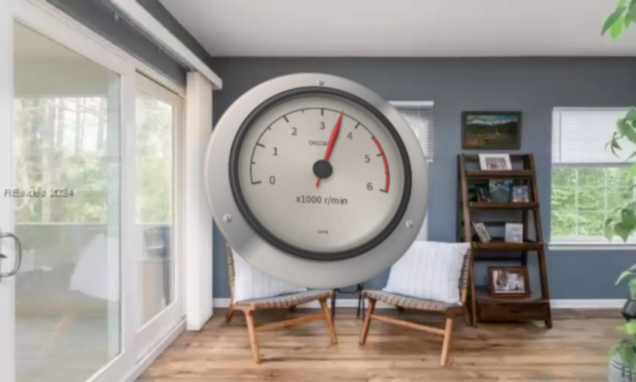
3500 rpm
